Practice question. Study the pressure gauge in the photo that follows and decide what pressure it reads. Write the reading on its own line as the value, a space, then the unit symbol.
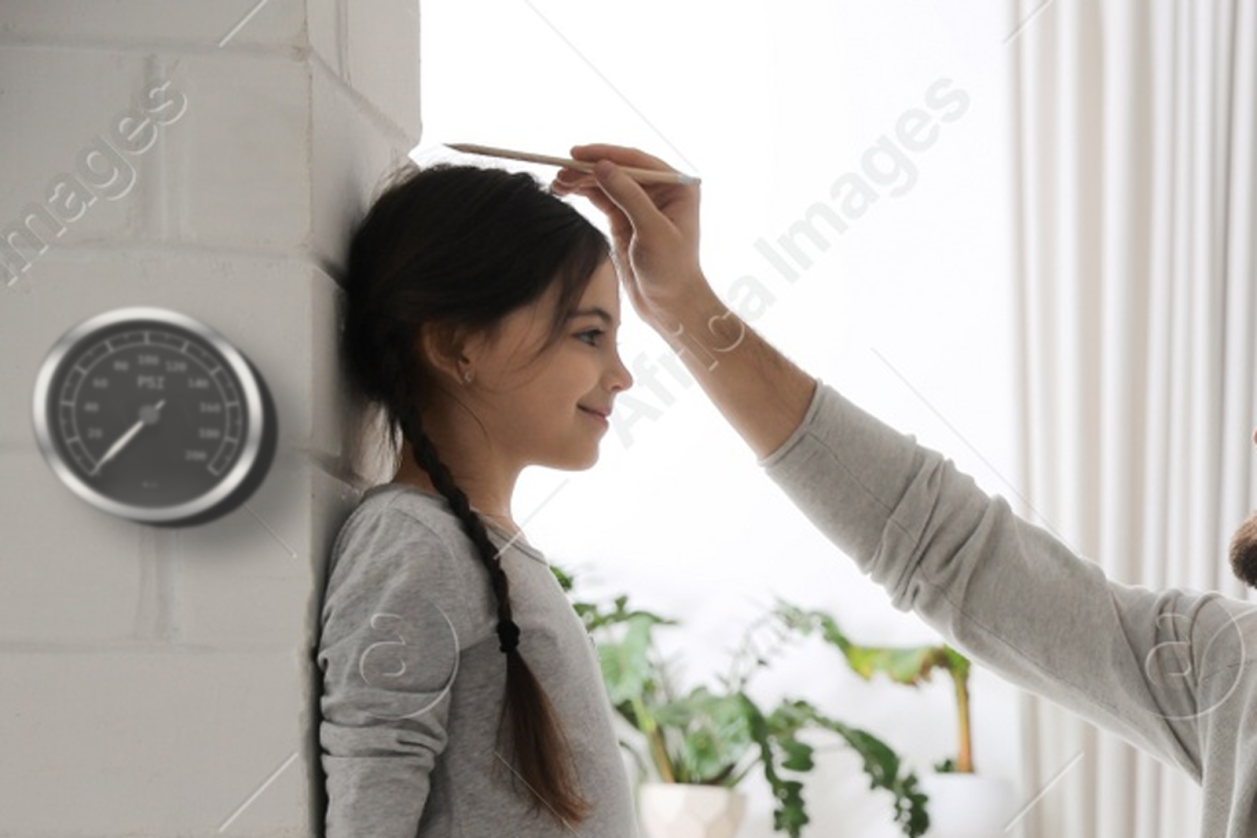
0 psi
